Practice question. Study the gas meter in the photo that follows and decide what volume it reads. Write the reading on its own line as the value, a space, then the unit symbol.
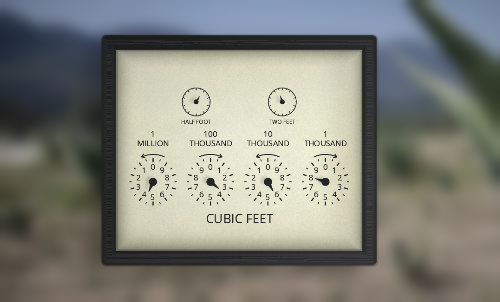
435800 ft³
